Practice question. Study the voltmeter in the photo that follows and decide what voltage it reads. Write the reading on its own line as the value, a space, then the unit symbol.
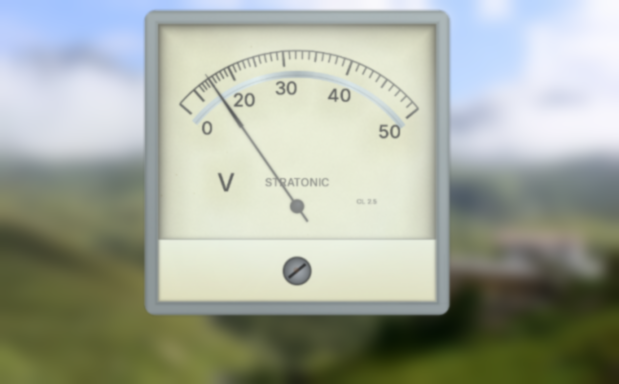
15 V
